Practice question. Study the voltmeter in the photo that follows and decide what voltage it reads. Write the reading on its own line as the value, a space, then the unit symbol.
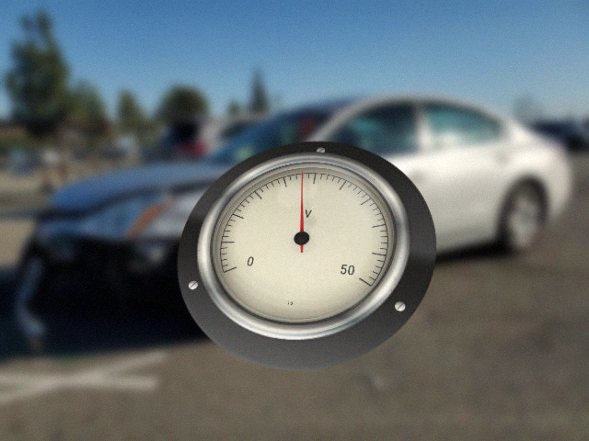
23 V
